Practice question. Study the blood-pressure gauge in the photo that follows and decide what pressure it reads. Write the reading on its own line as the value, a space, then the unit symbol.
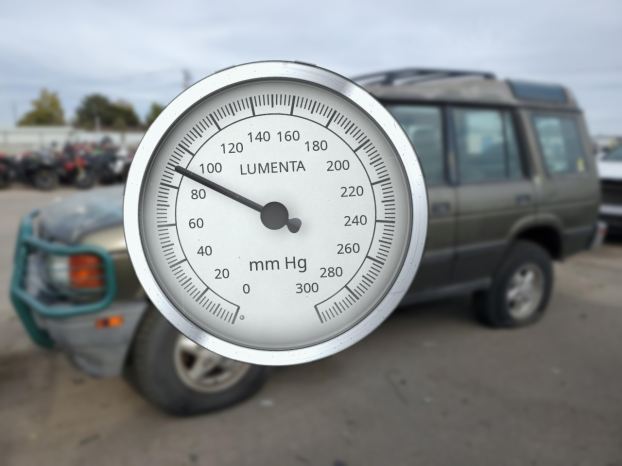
90 mmHg
